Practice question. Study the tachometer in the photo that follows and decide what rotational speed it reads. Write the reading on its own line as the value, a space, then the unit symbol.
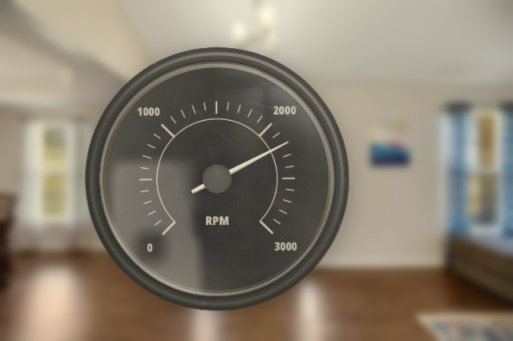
2200 rpm
